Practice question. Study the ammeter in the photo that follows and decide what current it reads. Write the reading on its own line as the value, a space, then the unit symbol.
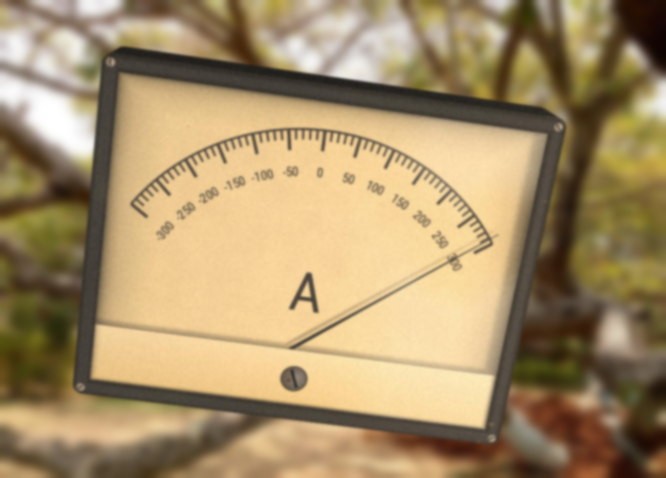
290 A
